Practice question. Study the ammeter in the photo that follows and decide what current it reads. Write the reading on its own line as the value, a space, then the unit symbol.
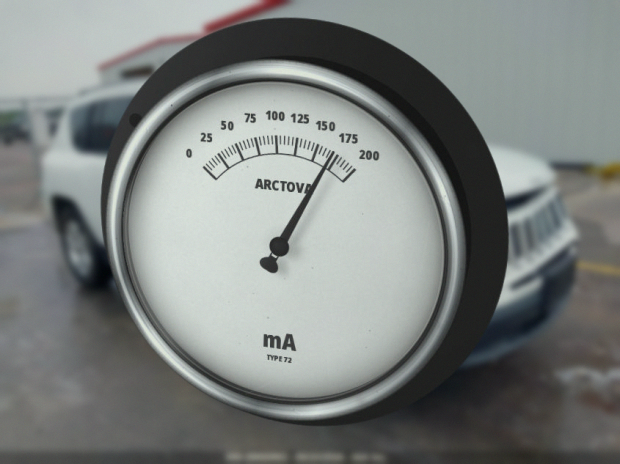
170 mA
